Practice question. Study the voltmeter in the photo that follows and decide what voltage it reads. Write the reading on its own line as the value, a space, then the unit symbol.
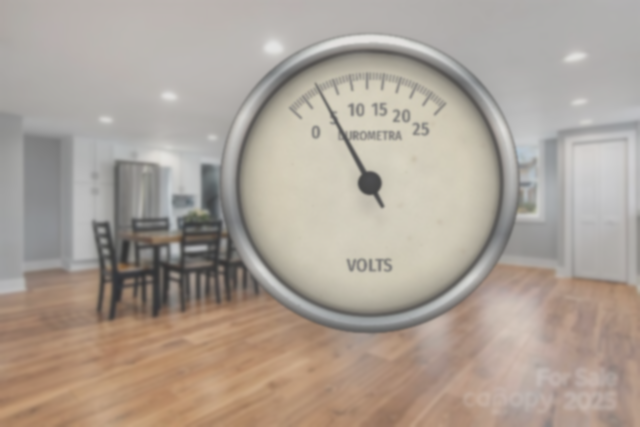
5 V
